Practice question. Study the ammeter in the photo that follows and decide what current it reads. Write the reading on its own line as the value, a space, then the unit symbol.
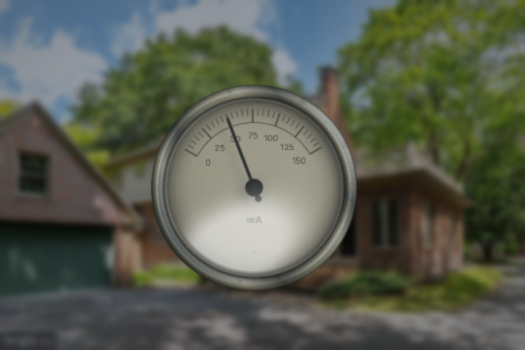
50 mA
